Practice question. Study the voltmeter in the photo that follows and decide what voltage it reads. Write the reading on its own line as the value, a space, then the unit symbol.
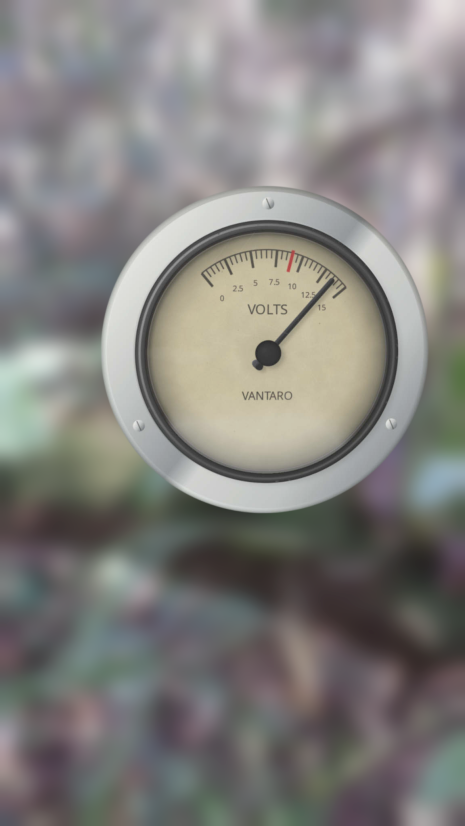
13.5 V
